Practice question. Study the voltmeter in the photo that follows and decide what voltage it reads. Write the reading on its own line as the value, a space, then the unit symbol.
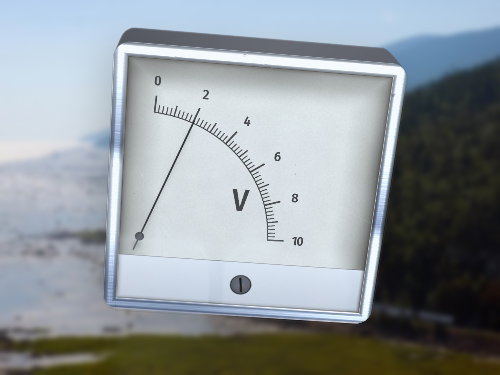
2 V
